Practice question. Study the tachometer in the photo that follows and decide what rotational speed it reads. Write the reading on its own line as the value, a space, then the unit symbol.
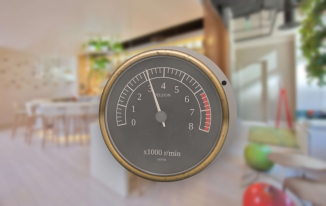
3200 rpm
